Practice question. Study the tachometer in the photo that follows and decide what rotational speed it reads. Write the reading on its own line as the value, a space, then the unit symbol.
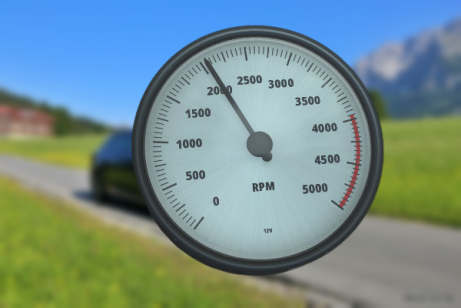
2050 rpm
